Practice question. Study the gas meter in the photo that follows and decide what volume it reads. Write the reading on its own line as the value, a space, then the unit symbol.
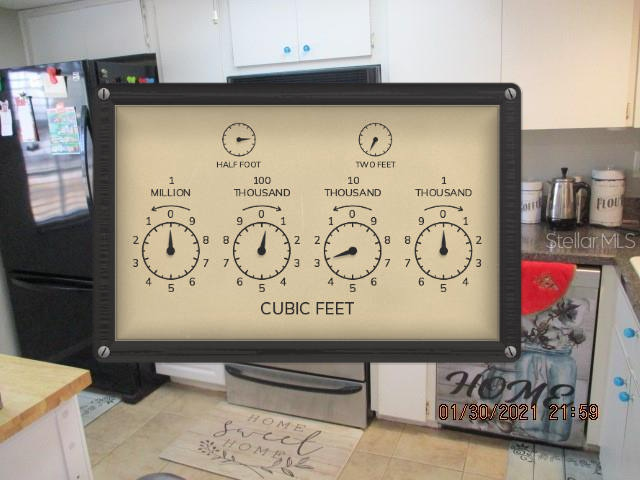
3000 ft³
